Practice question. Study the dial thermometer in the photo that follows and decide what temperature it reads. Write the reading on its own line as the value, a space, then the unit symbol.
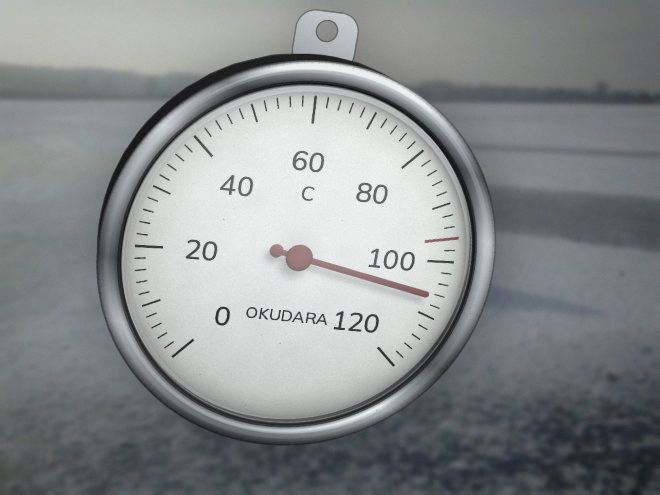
106 °C
